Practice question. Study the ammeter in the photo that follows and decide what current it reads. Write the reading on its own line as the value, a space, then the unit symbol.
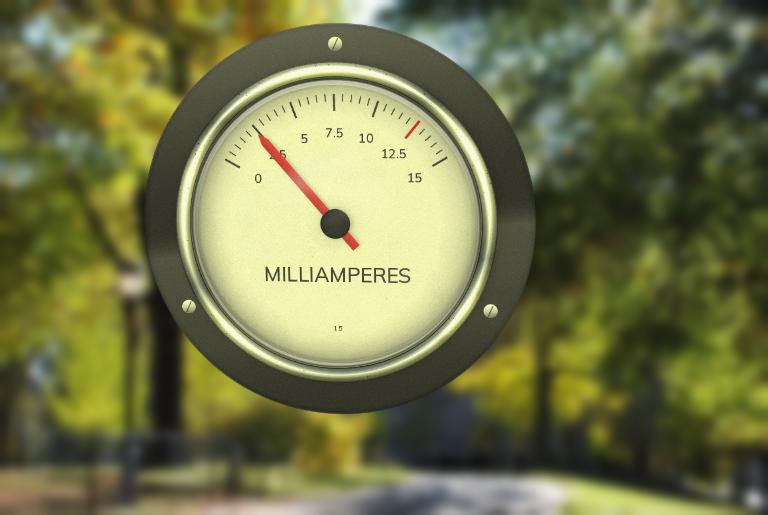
2.5 mA
